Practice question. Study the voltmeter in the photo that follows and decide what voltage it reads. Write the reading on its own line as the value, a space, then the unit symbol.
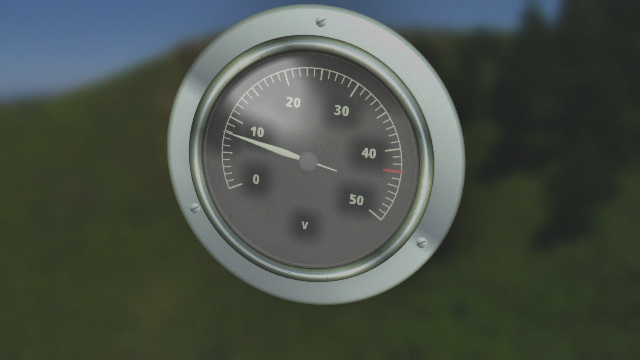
8 V
